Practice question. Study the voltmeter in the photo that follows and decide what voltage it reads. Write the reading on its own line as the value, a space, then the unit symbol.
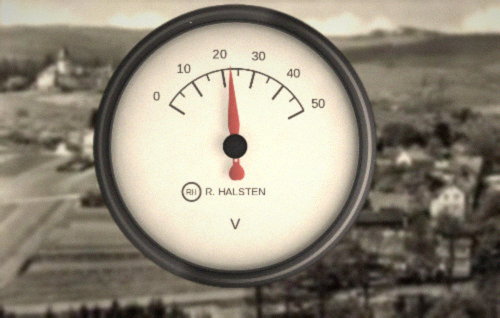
22.5 V
